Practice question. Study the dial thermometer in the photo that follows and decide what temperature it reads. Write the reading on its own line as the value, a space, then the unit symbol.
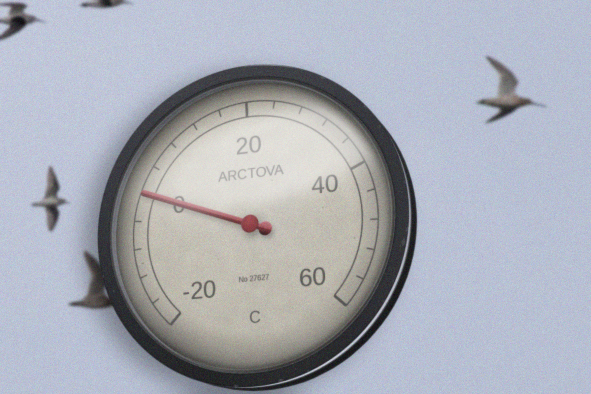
0 °C
